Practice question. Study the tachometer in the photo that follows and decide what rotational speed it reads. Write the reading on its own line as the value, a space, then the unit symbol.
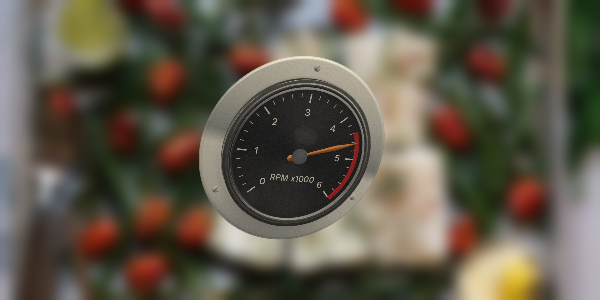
4600 rpm
